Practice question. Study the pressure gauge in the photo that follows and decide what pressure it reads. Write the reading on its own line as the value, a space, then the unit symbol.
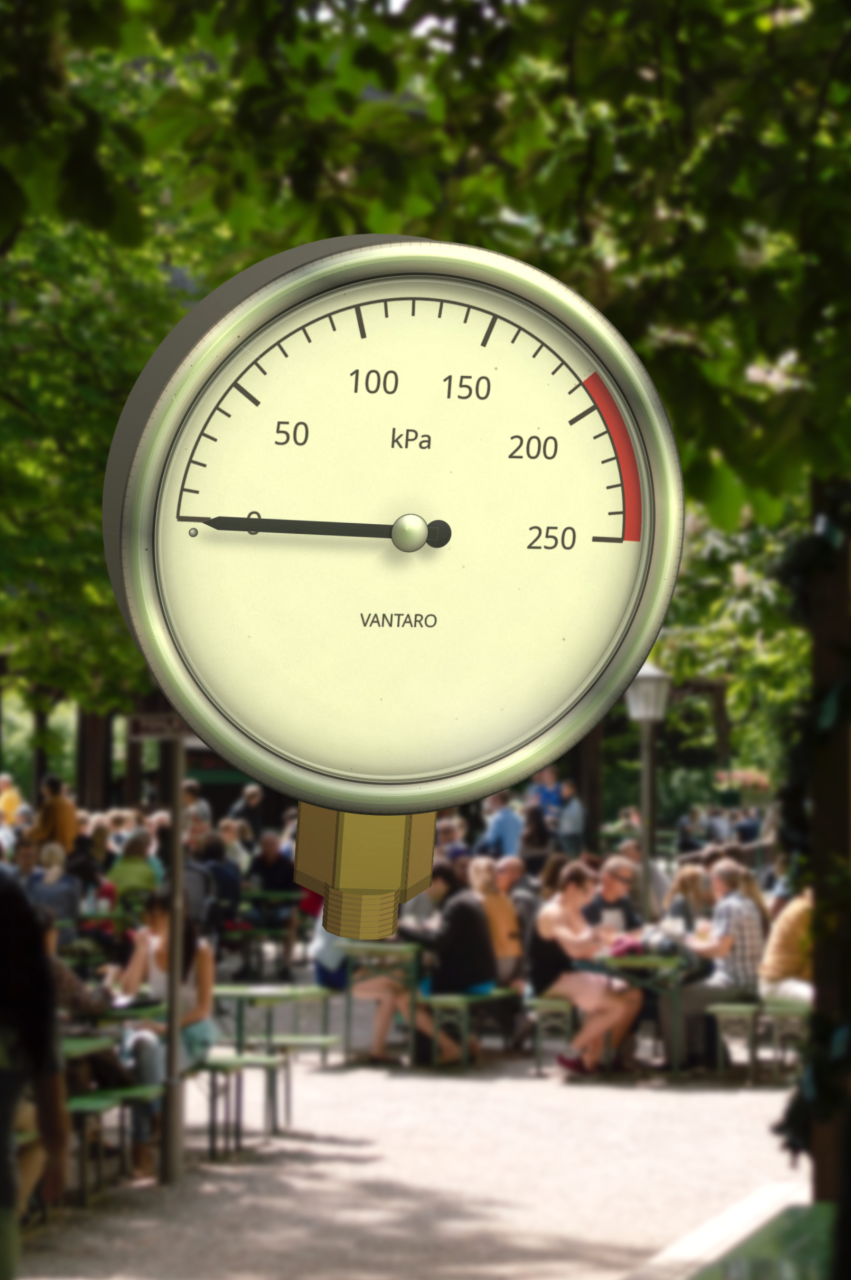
0 kPa
